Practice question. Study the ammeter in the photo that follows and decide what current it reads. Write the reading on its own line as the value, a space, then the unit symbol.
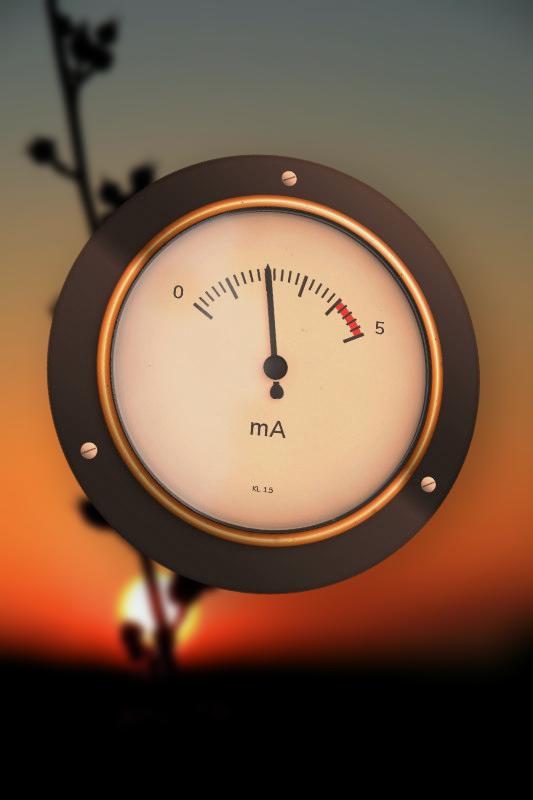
2 mA
